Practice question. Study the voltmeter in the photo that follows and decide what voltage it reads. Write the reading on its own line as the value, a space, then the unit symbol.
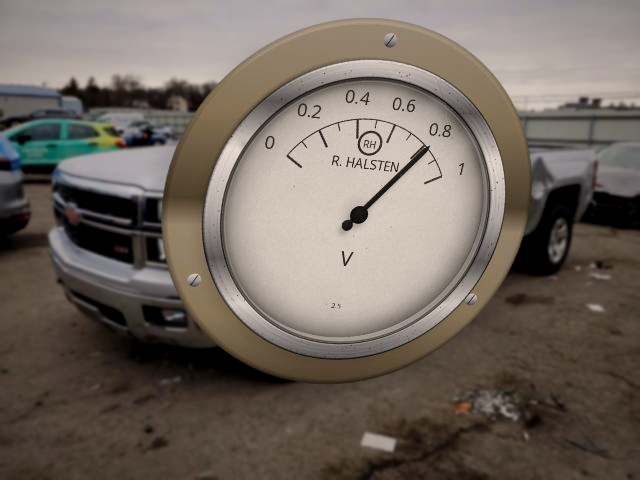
0.8 V
